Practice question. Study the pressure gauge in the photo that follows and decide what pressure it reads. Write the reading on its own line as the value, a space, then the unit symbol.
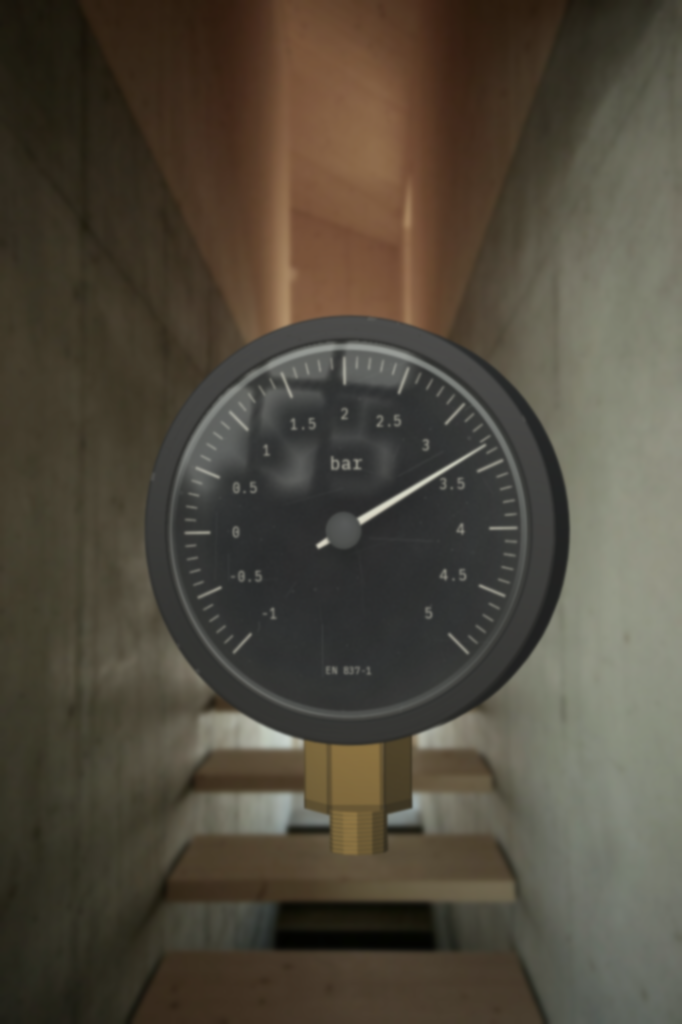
3.35 bar
